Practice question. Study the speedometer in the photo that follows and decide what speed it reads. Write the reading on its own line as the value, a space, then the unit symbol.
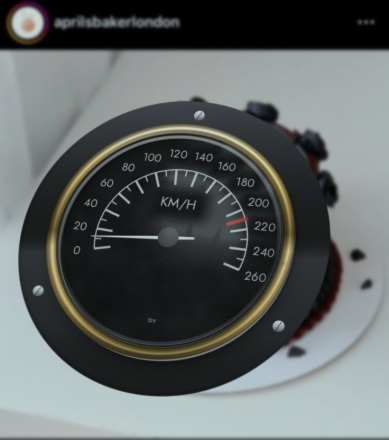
10 km/h
